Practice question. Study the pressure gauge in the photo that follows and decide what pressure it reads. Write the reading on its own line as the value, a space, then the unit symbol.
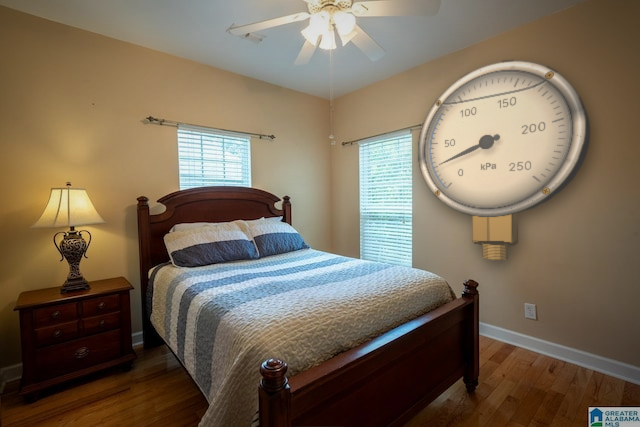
25 kPa
